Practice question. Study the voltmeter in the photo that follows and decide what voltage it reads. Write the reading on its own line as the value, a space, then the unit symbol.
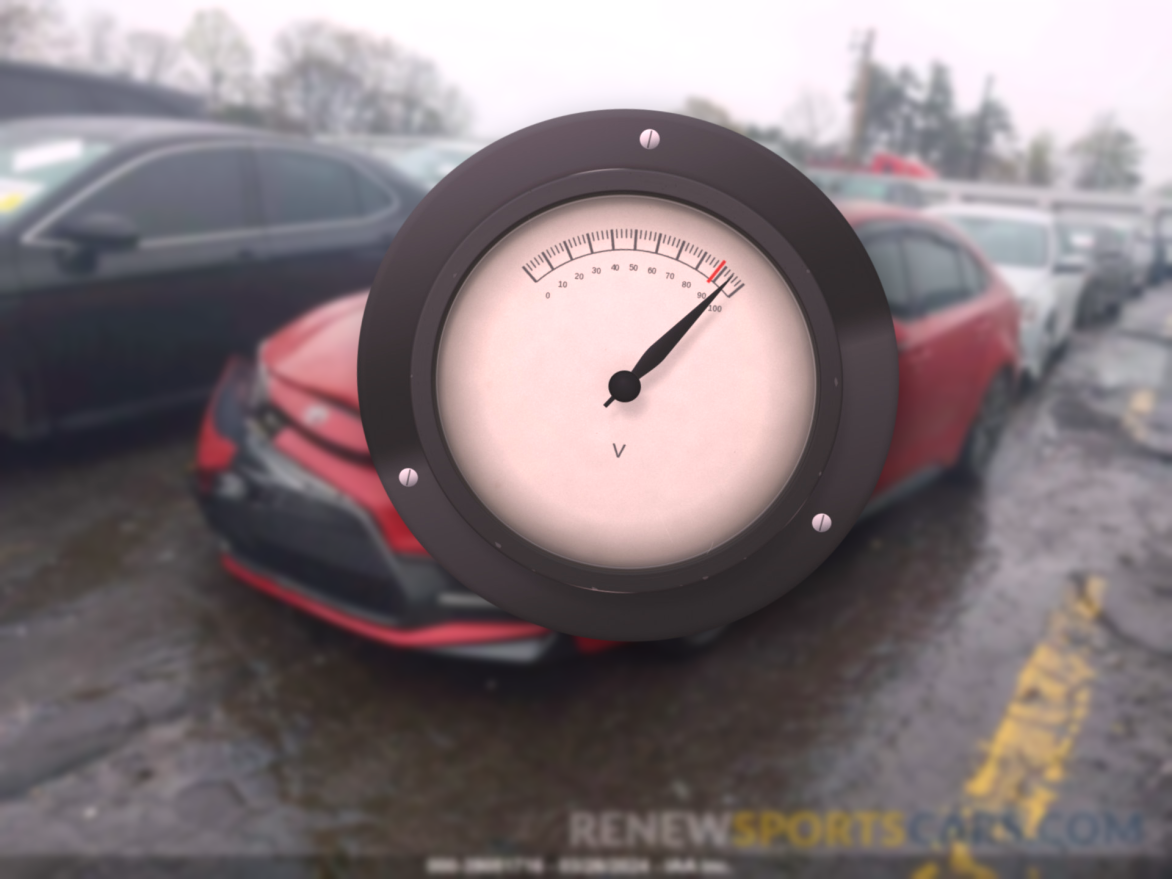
94 V
